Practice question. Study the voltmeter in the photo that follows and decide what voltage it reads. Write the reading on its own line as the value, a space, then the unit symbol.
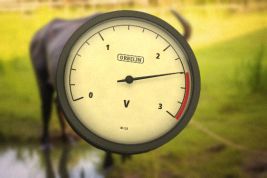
2.4 V
